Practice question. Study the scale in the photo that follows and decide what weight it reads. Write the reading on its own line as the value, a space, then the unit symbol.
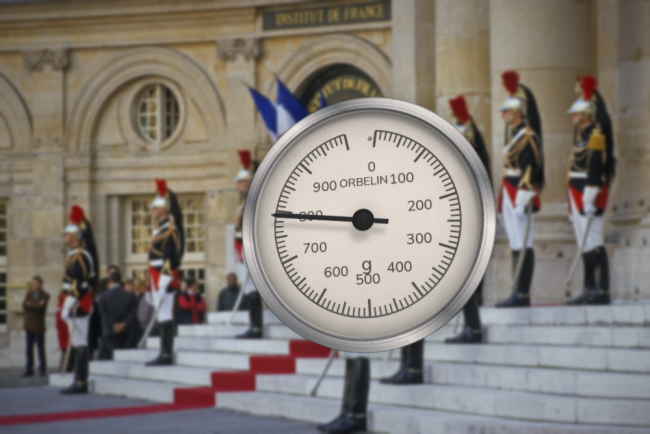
790 g
